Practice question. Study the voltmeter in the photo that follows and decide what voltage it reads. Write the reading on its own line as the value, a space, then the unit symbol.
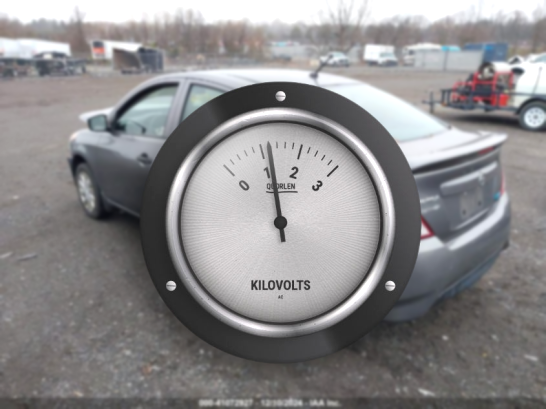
1.2 kV
